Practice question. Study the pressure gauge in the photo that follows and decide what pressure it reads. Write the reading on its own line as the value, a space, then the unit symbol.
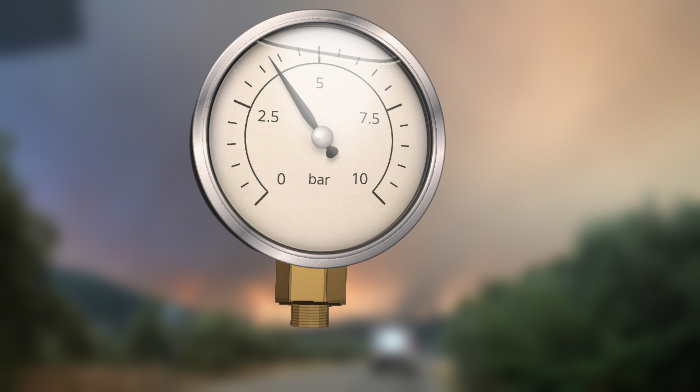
3.75 bar
